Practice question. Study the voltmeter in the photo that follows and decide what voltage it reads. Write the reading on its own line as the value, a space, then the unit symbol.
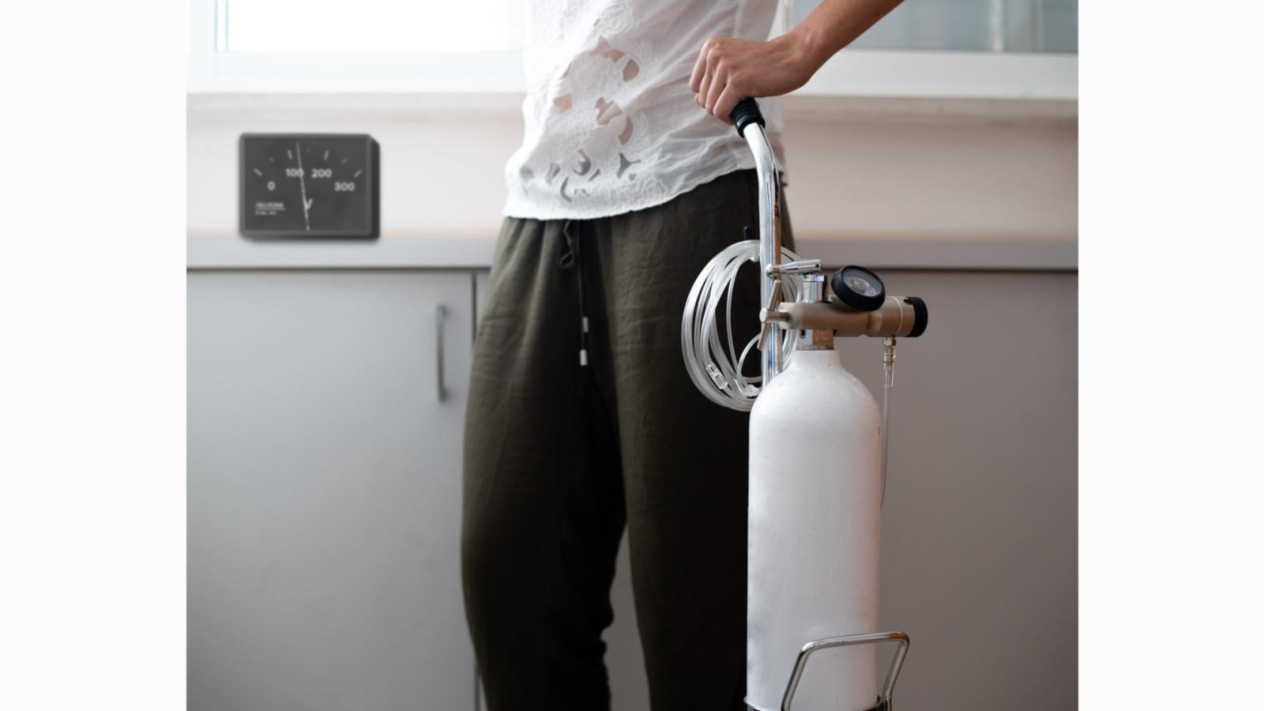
125 V
